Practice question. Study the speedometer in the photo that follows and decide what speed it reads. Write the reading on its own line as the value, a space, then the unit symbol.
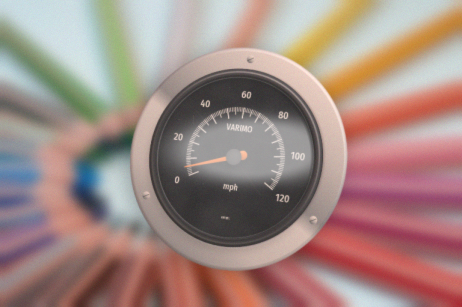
5 mph
